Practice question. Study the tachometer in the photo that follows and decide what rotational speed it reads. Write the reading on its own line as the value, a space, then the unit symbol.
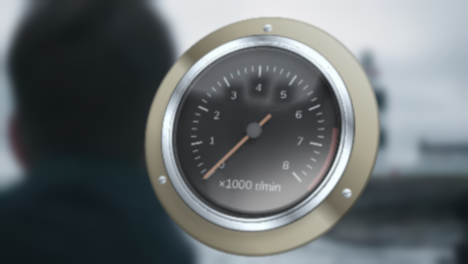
0 rpm
